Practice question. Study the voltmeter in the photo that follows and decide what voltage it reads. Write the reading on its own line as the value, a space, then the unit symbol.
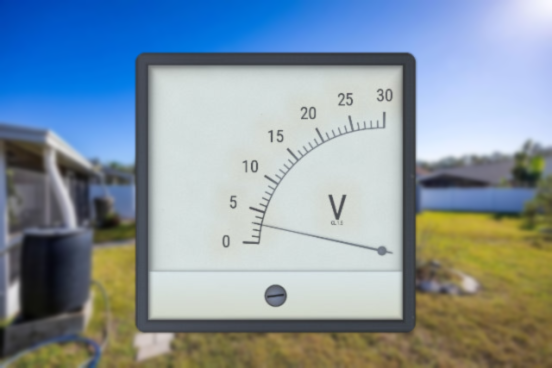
3 V
